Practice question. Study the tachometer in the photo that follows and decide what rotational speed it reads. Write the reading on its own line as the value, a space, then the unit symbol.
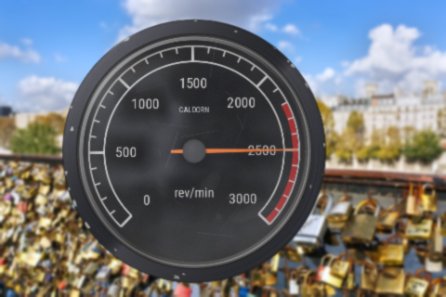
2500 rpm
